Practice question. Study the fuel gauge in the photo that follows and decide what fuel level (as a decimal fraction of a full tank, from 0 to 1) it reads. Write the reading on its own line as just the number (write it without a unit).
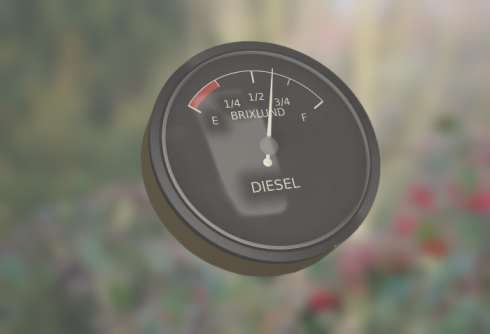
0.625
